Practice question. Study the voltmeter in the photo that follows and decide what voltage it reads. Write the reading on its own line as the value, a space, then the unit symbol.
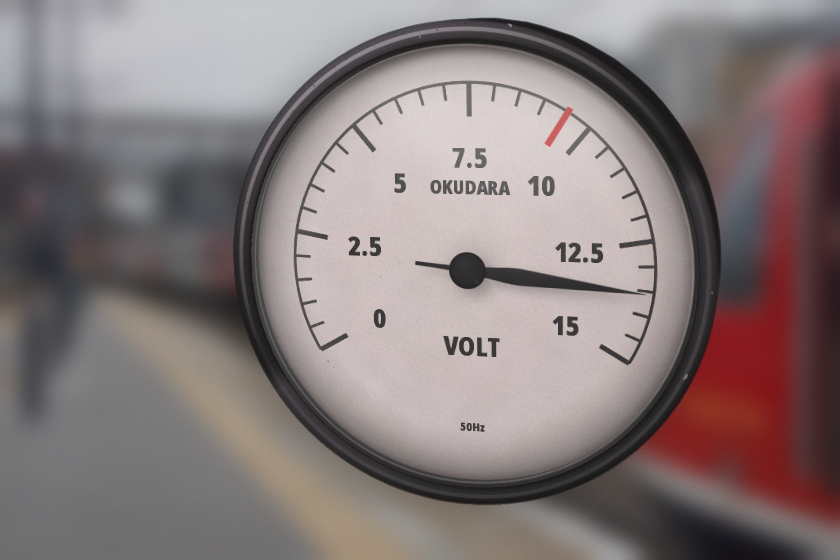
13.5 V
